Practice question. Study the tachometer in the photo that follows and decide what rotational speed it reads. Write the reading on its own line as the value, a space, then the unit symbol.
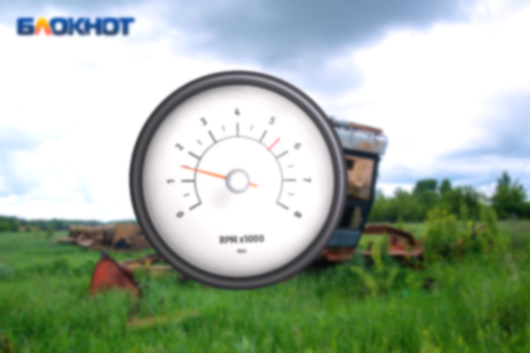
1500 rpm
